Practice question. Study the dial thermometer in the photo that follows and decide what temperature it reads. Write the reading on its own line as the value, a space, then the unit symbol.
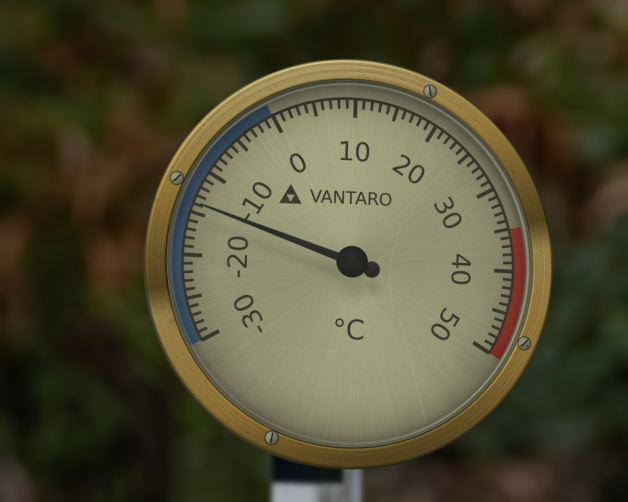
-14 °C
